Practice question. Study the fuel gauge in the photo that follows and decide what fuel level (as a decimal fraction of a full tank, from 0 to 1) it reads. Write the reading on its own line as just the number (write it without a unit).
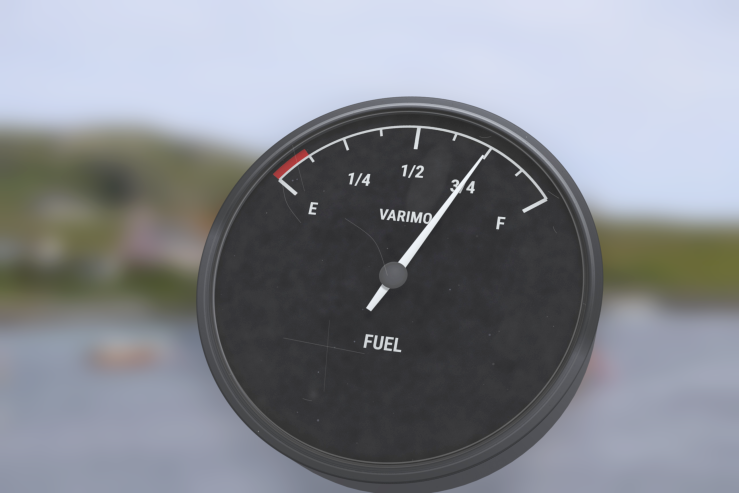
0.75
